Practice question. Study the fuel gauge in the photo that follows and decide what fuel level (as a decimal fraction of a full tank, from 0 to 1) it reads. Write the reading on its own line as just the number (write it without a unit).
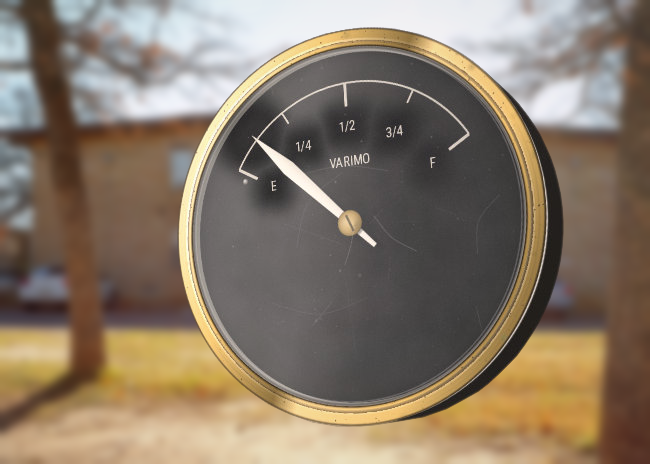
0.125
